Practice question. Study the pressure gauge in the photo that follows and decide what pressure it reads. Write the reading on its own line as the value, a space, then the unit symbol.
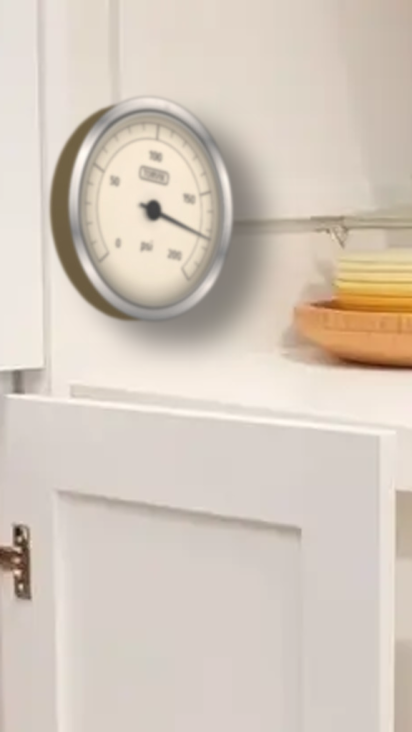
175 psi
